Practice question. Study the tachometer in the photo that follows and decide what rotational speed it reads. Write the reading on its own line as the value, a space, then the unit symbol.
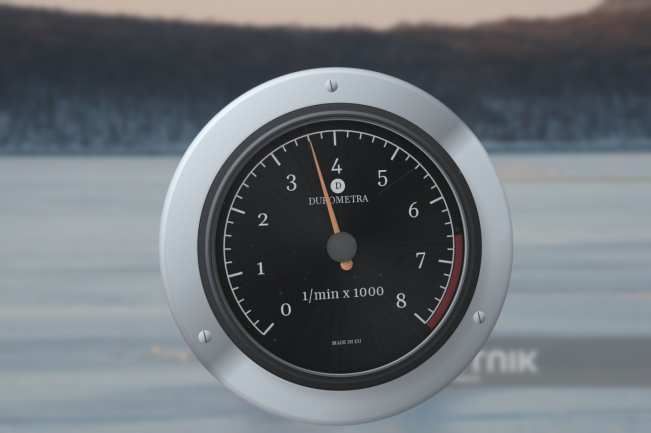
3600 rpm
